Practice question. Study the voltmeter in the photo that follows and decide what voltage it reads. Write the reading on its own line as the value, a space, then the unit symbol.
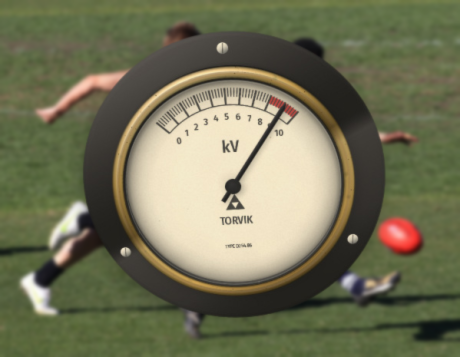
9 kV
